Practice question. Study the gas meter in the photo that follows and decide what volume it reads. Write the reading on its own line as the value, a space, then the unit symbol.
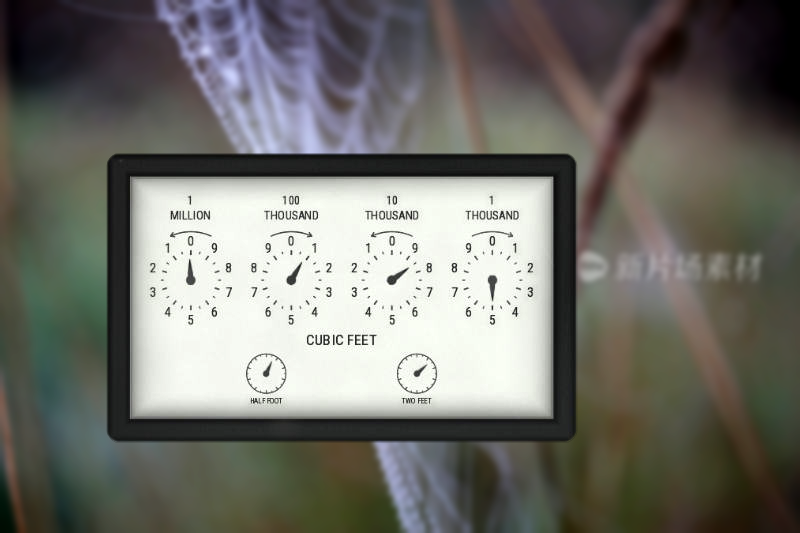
8500 ft³
